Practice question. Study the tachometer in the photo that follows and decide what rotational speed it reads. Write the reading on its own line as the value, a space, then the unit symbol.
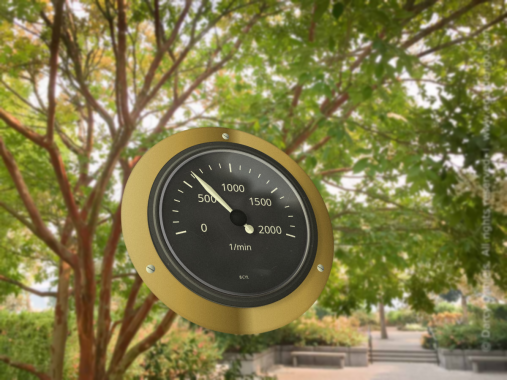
600 rpm
